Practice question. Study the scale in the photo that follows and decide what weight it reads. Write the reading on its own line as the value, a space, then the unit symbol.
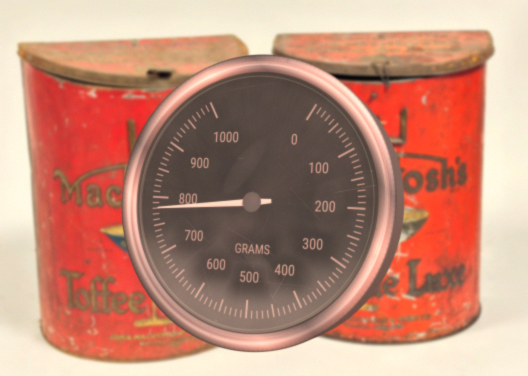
780 g
